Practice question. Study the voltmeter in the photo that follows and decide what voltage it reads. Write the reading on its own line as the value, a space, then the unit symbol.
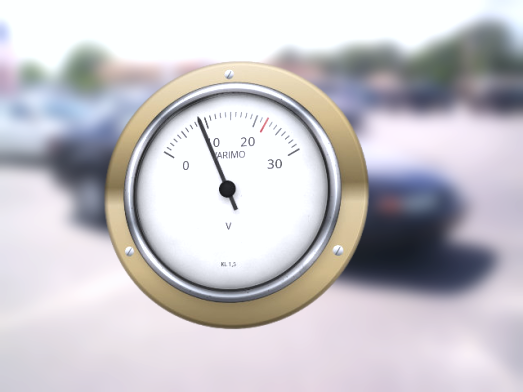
9 V
